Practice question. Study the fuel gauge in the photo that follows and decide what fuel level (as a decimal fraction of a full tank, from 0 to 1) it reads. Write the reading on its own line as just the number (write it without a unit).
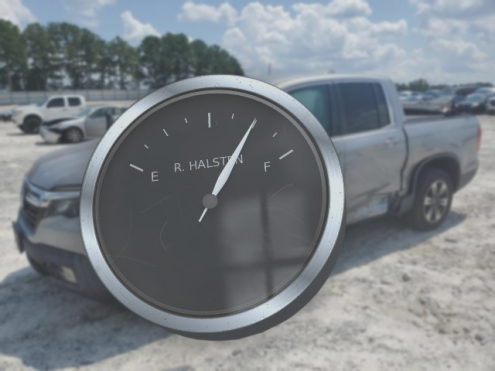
0.75
